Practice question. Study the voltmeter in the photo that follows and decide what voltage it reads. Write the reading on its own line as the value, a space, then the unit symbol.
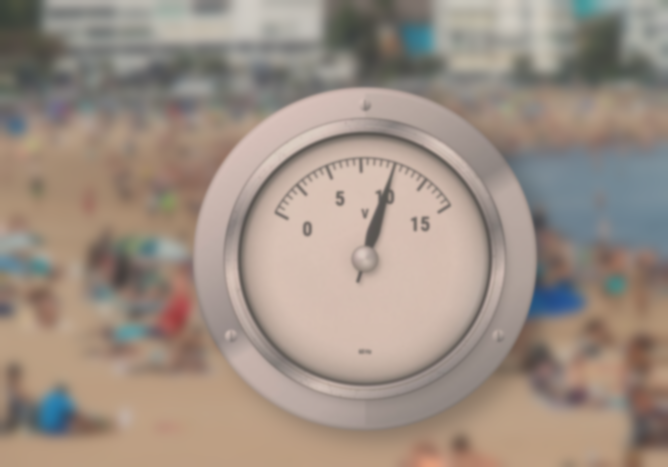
10 V
